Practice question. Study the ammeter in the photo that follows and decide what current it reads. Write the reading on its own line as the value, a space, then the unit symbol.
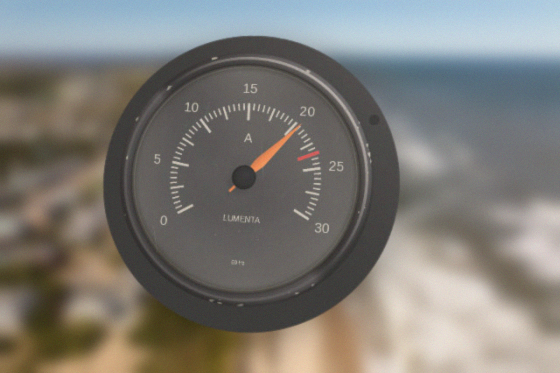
20.5 A
